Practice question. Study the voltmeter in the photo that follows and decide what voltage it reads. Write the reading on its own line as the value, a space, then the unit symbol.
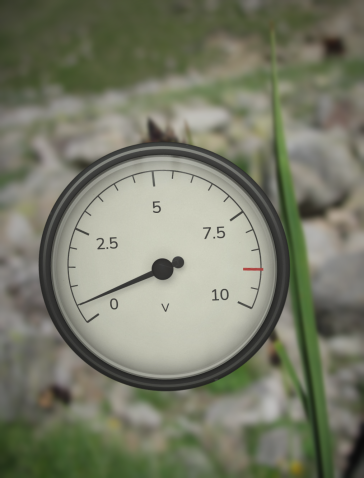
0.5 V
